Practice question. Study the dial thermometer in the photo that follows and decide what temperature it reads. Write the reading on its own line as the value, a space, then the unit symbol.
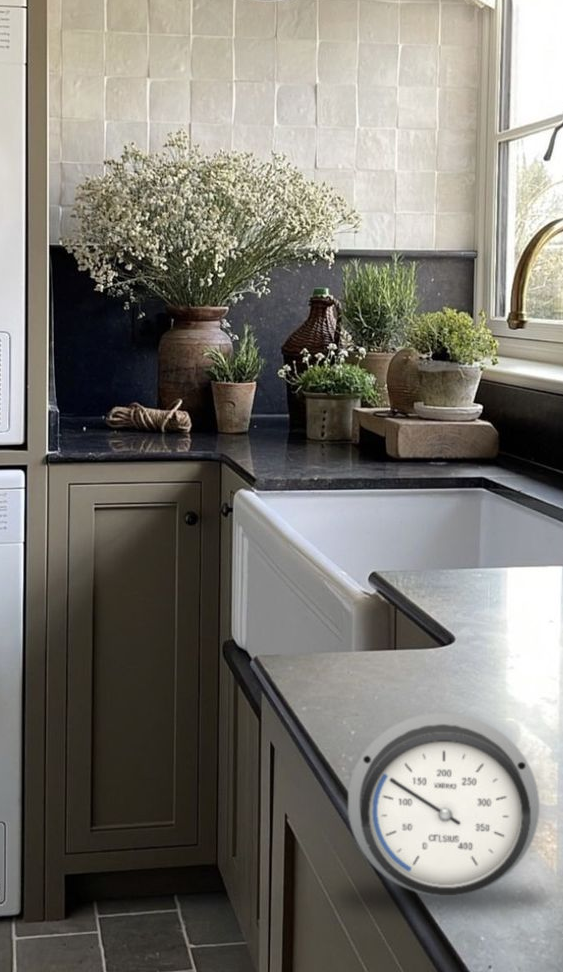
125 °C
